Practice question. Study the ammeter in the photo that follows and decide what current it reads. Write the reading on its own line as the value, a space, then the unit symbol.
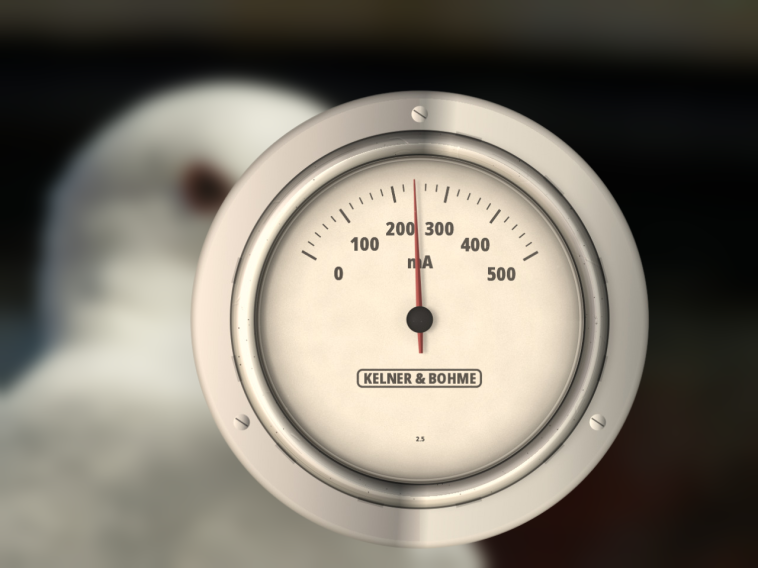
240 mA
